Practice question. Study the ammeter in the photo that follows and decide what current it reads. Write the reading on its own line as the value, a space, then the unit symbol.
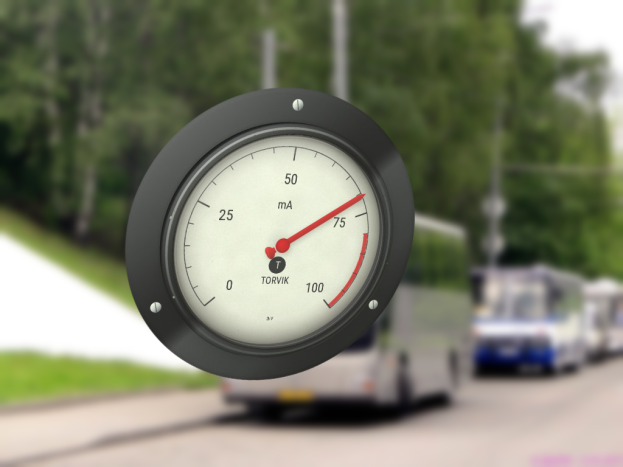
70 mA
